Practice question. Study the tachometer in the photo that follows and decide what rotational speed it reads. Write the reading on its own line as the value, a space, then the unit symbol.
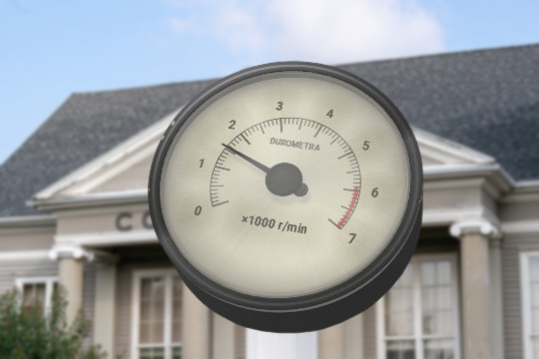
1500 rpm
